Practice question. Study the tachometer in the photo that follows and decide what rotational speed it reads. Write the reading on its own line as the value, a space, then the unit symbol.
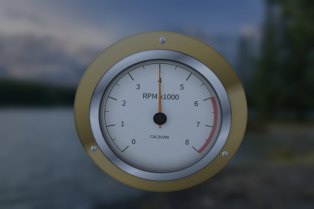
4000 rpm
